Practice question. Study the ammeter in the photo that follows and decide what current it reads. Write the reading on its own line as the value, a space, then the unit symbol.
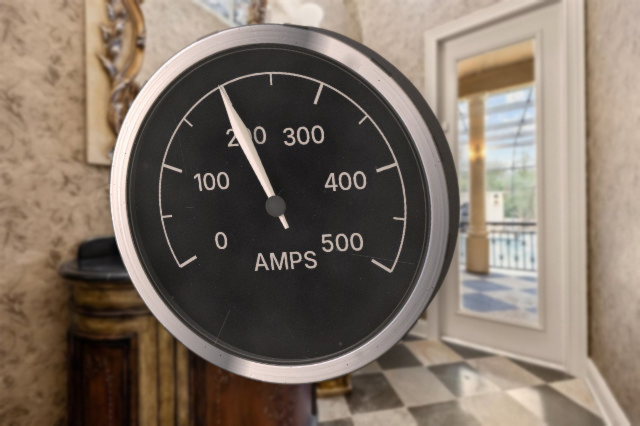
200 A
